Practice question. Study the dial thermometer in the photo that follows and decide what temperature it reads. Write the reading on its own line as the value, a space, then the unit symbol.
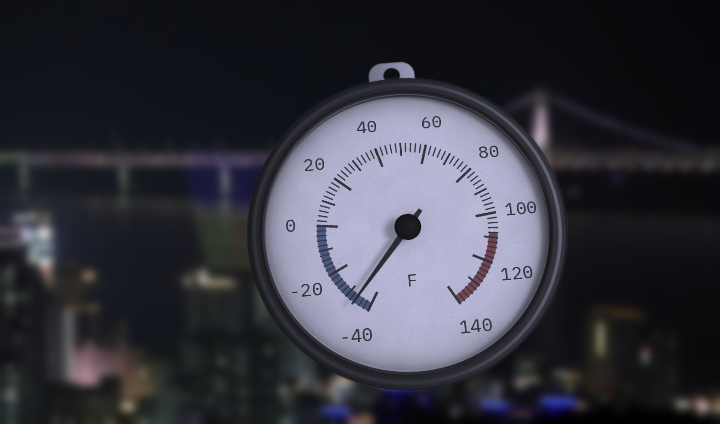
-34 °F
